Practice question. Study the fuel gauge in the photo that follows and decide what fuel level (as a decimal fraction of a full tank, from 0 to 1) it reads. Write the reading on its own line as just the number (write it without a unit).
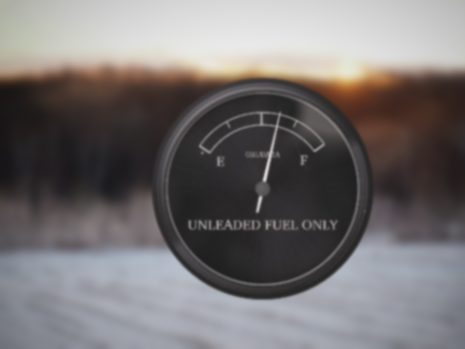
0.625
